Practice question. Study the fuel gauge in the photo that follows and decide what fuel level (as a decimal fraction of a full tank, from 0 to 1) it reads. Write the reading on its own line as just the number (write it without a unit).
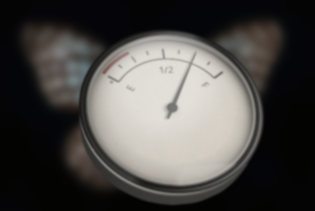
0.75
